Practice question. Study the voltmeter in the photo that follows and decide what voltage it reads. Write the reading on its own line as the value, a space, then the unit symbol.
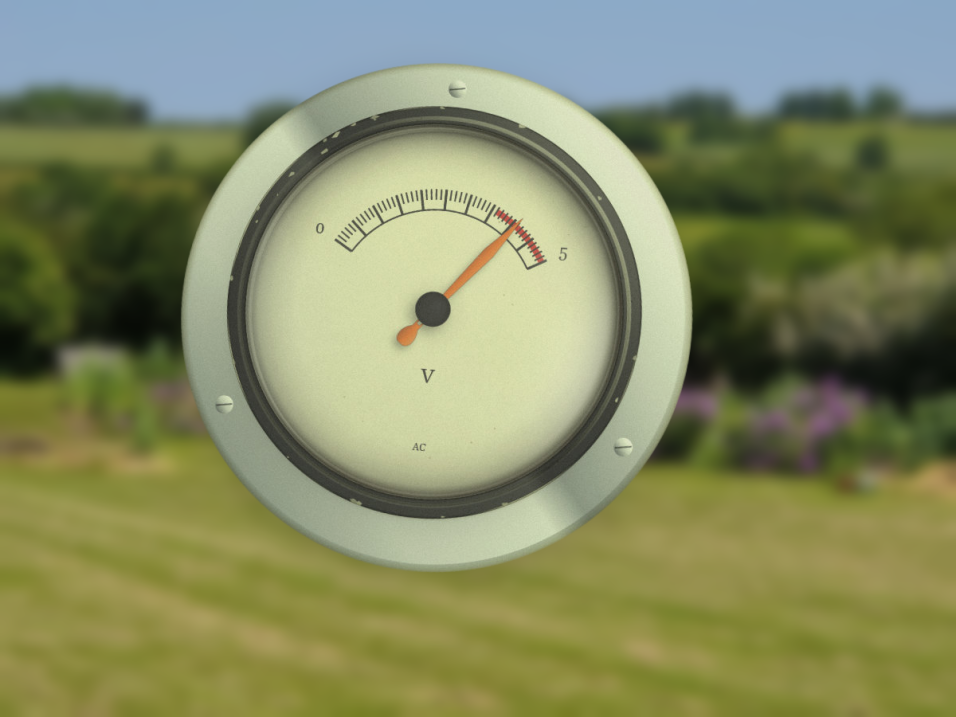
4.1 V
